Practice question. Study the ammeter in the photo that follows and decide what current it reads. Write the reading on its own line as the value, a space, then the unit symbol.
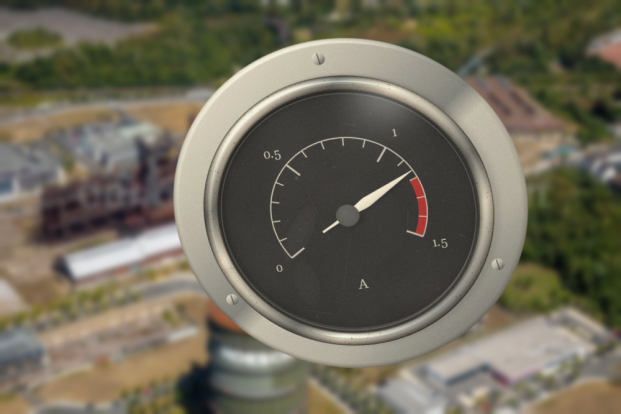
1.15 A
